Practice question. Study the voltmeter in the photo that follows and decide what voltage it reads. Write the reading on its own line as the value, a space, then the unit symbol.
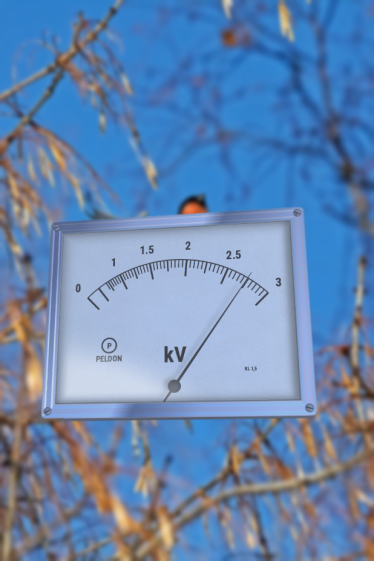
2.75 kV
